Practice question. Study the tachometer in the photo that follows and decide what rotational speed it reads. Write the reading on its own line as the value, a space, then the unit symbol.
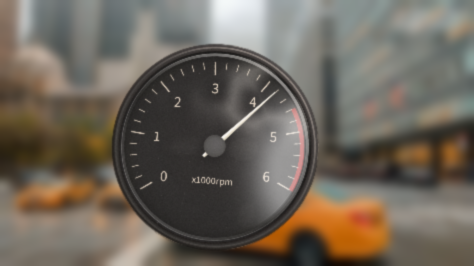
4200 rpm
